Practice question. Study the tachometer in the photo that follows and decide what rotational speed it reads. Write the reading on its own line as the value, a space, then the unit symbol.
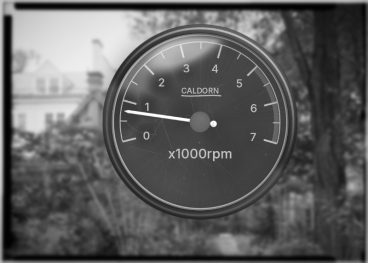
750 rpm
